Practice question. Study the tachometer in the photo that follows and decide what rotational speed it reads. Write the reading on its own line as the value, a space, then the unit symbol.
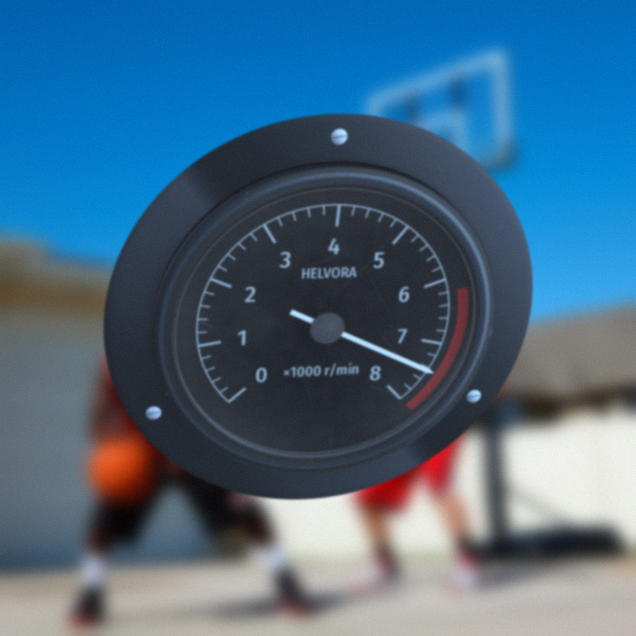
7400 rpm
